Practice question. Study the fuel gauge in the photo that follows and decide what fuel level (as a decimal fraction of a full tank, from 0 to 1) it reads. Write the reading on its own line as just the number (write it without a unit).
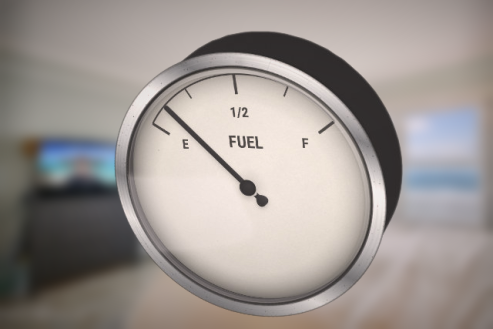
0.125
